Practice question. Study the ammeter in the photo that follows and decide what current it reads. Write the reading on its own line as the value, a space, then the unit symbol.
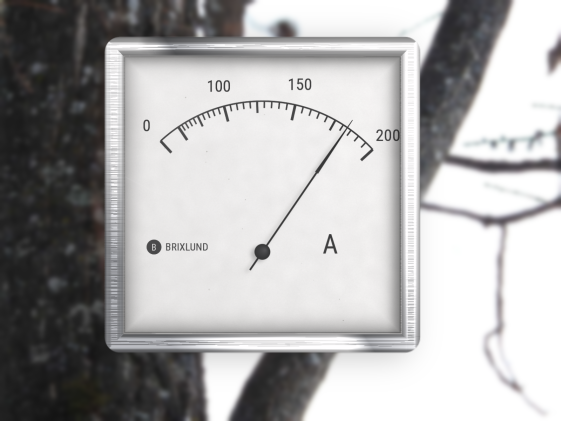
182.5 A
